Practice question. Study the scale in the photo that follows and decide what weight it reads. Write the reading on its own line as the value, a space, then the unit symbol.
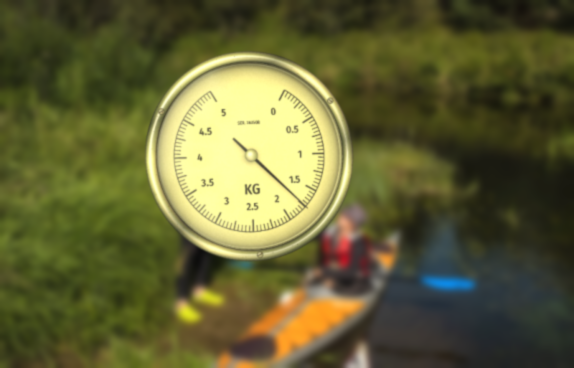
1.75 kg
